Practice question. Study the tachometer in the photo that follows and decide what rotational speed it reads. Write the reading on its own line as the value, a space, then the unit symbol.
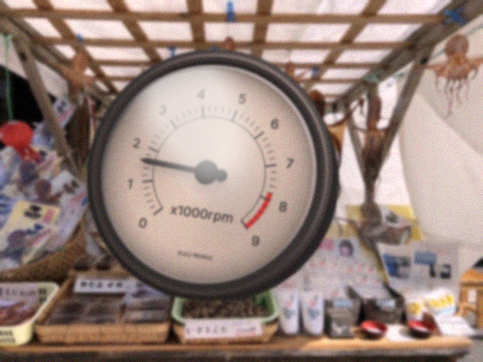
1600 rpm
